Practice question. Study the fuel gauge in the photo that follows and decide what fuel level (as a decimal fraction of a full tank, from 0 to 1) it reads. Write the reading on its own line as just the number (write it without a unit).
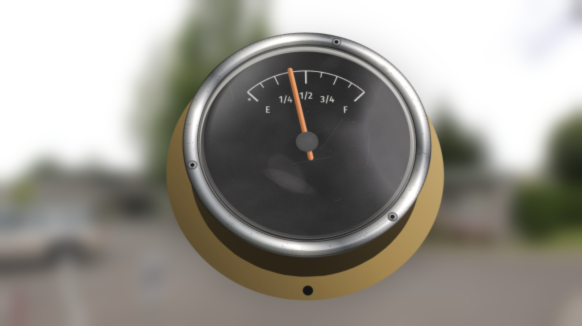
0.375
